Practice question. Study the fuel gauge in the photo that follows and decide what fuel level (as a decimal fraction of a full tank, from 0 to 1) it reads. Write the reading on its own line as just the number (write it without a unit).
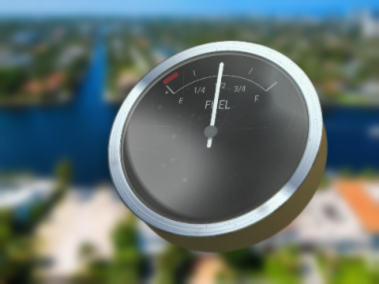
0.5
